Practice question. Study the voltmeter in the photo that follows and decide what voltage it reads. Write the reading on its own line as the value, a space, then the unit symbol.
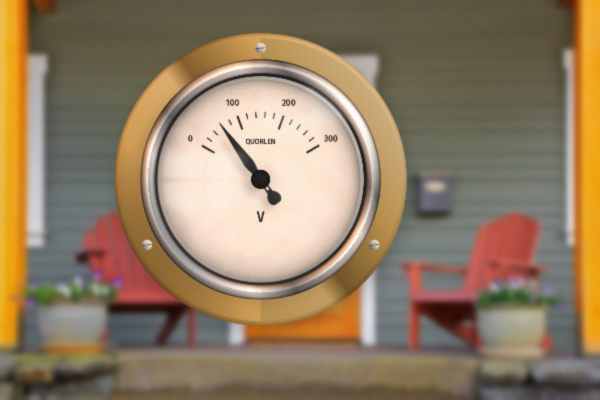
60 V
